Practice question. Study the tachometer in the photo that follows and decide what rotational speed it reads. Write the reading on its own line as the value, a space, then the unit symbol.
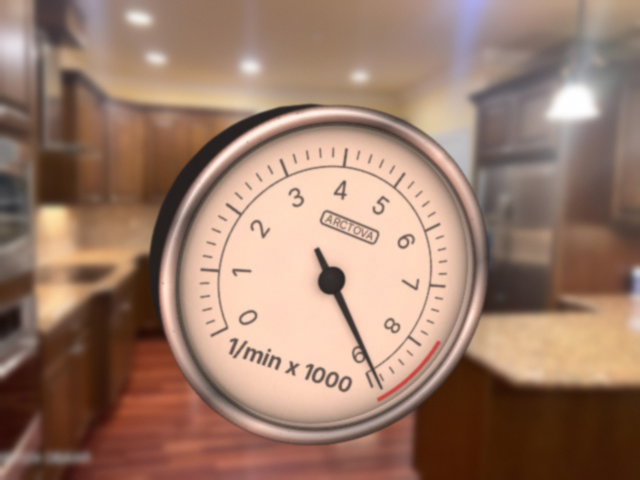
8900 rpm
